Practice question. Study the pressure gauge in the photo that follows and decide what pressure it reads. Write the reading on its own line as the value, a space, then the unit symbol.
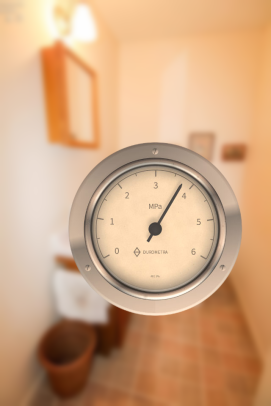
3.75 MPa
